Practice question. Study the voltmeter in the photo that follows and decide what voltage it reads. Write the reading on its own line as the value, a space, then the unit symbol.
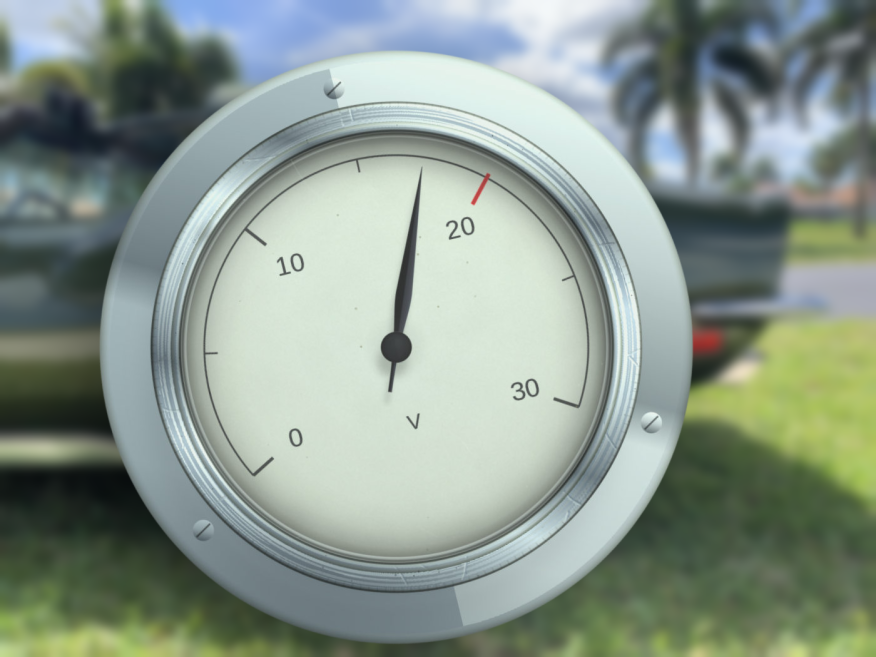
17.5 V
